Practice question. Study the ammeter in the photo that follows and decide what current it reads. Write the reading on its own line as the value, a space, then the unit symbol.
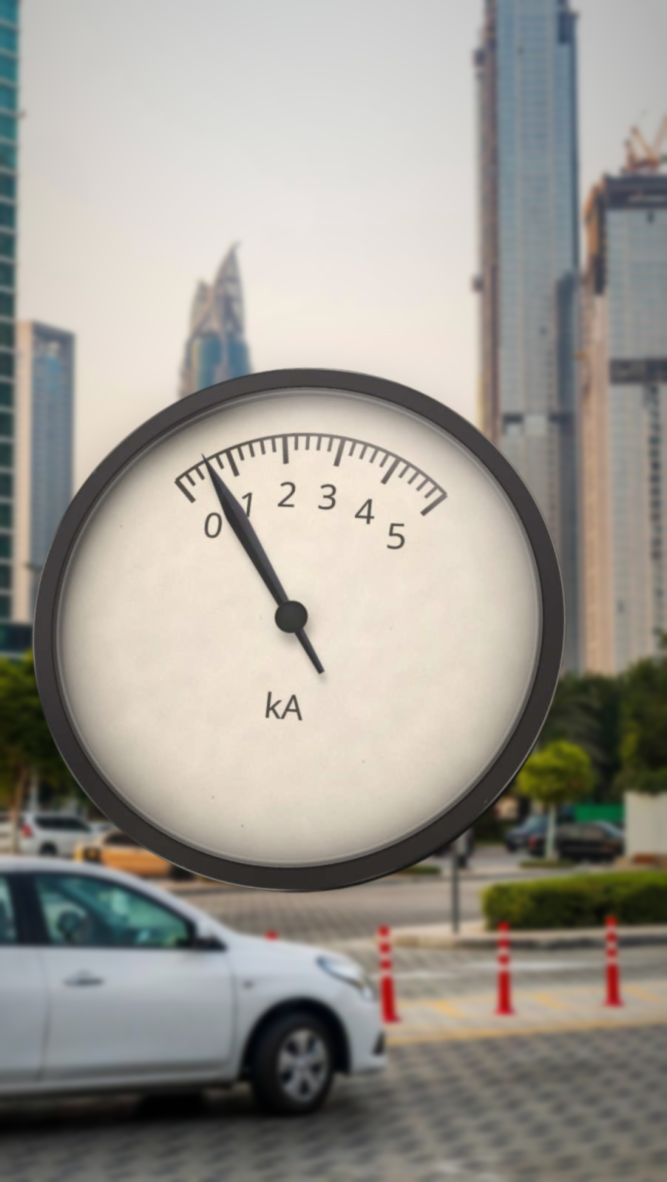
0.6 kA
